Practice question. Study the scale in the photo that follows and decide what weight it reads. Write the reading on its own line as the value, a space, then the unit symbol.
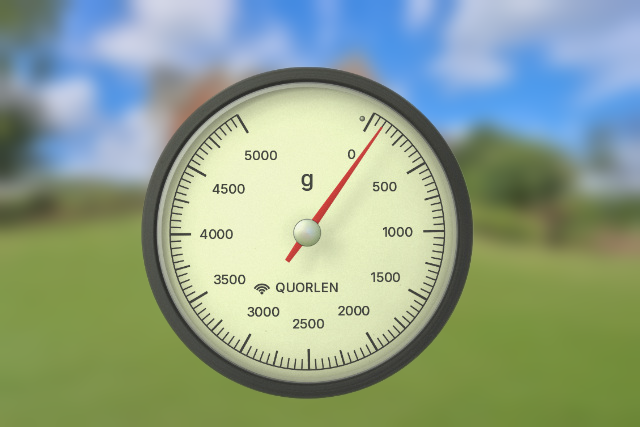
100 g
